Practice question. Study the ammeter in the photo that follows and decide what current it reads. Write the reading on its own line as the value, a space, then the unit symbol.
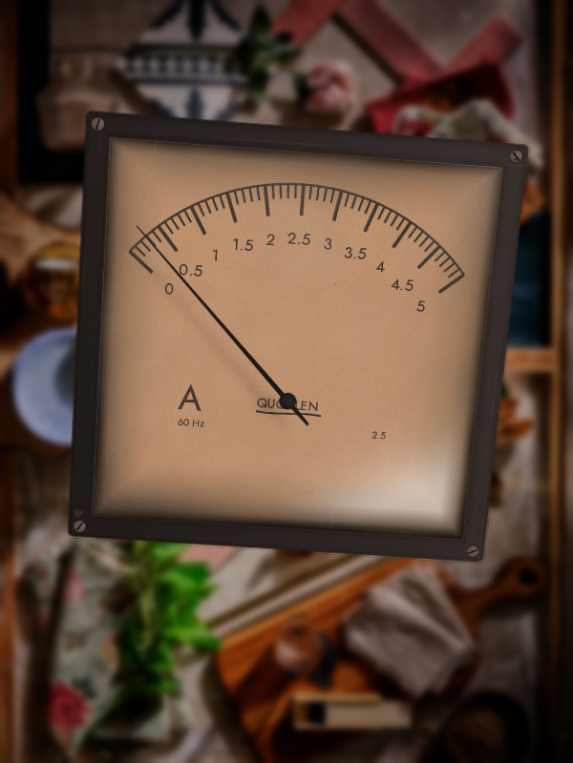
0.3 A
